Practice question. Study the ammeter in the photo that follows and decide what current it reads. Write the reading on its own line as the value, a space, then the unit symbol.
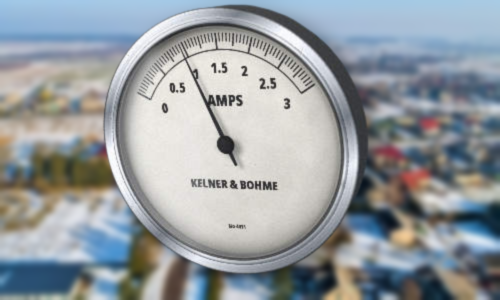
1 A
